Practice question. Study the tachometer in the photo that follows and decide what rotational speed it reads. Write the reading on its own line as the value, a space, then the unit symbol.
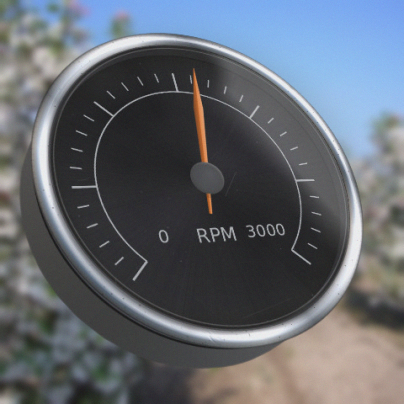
1600 rpm
